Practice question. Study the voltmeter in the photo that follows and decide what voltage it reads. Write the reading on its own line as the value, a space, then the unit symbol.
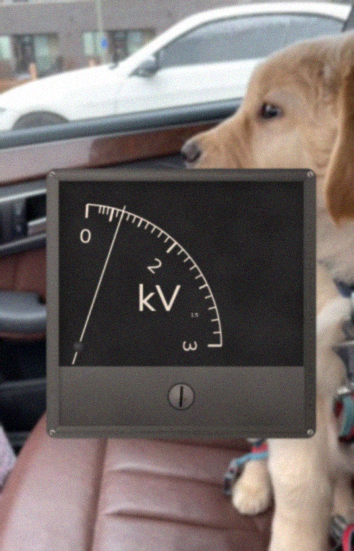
1.2 kV
